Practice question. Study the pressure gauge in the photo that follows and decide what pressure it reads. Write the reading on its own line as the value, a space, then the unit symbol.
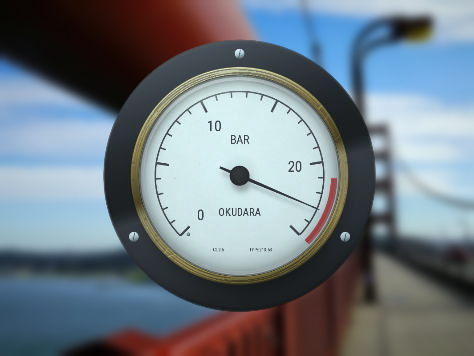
23 bar
